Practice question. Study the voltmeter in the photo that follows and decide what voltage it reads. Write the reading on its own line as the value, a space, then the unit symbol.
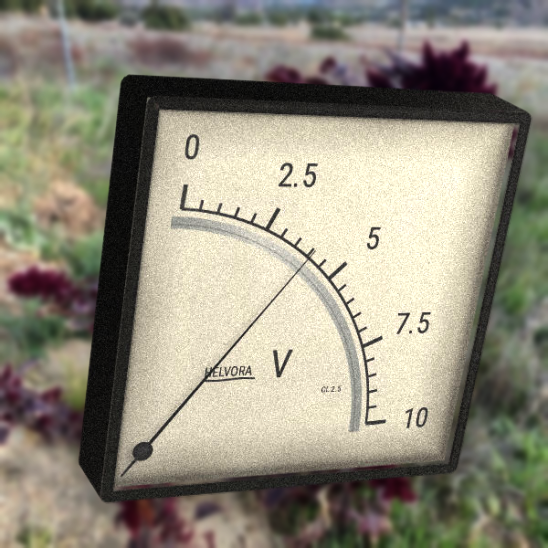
4 V
